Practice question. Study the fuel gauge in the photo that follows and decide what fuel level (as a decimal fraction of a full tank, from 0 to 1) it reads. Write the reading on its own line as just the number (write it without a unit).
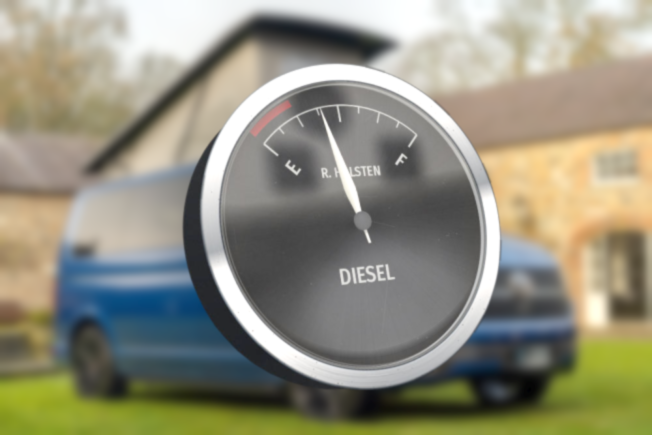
0.375
